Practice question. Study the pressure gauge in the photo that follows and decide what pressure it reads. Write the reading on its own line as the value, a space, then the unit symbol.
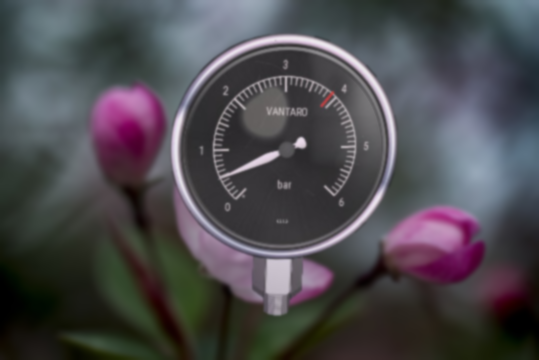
0.5 bar
